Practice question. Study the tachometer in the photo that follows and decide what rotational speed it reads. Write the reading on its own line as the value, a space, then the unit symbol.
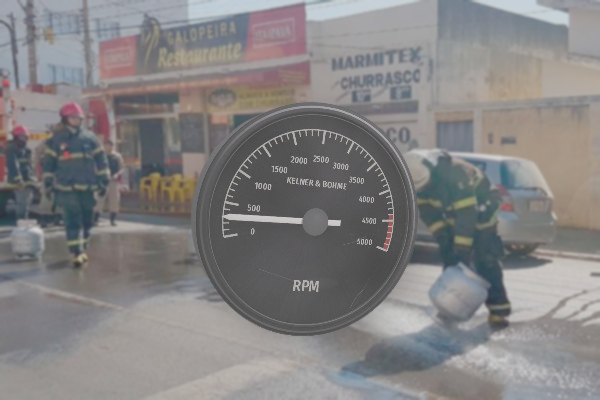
300 rpm
